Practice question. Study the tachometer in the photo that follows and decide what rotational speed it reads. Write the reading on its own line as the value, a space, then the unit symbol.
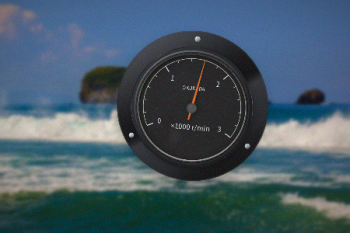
1600 rpm
